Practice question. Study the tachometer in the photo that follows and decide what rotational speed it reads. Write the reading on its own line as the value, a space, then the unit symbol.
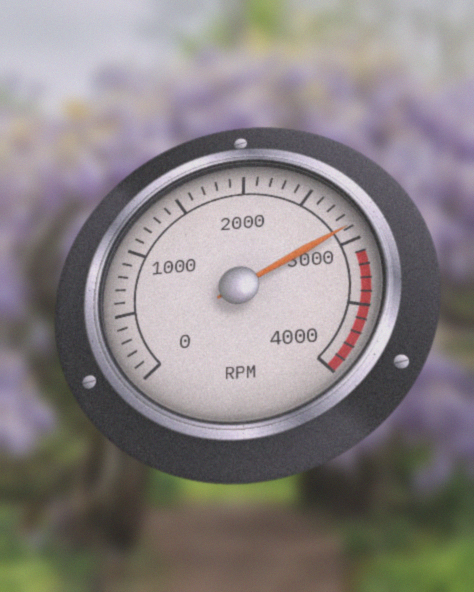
2900 rpm
